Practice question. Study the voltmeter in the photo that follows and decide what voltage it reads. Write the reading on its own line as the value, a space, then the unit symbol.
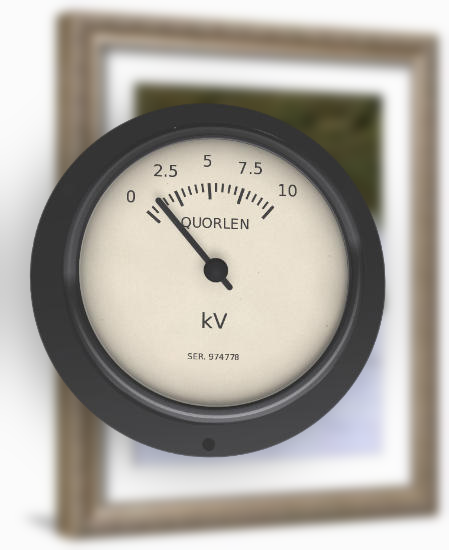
1 kV
